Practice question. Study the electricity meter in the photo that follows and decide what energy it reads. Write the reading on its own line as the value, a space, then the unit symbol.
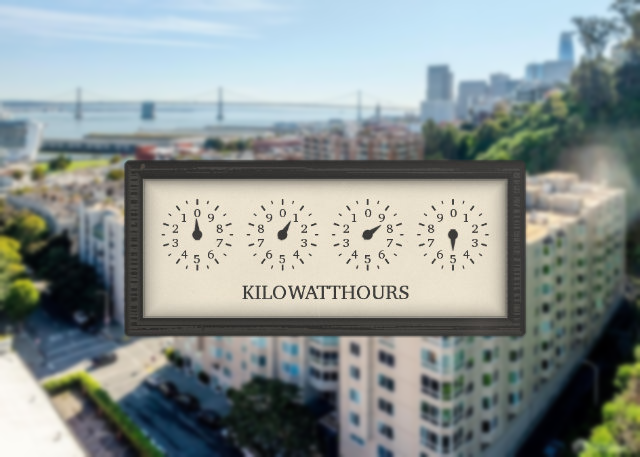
85 kWh
